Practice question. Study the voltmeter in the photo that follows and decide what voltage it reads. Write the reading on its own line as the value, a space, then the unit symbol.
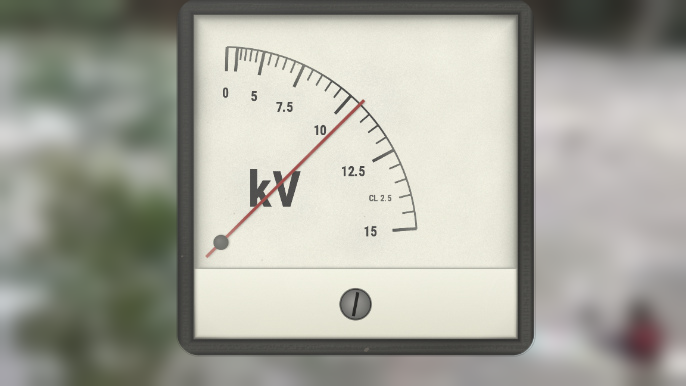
10.5 kV
